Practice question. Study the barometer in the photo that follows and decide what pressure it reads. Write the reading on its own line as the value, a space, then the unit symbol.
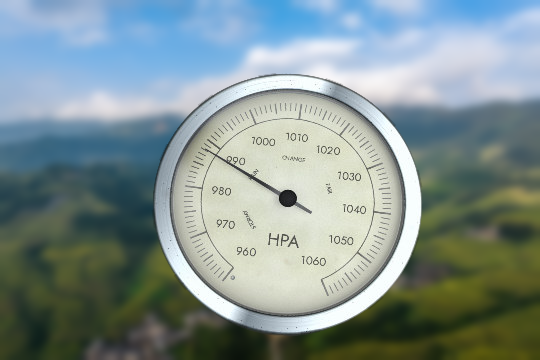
988 hPa
